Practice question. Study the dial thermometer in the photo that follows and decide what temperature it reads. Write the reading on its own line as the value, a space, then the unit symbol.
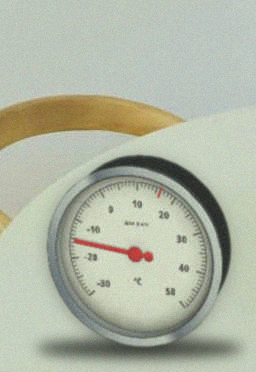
-15 °C
